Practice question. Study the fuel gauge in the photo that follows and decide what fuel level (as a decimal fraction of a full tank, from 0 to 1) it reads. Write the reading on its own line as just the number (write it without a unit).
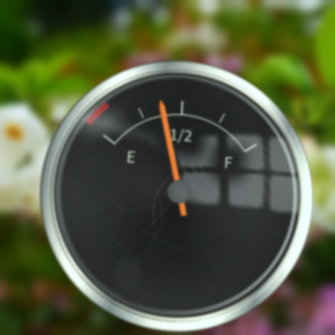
0.375
